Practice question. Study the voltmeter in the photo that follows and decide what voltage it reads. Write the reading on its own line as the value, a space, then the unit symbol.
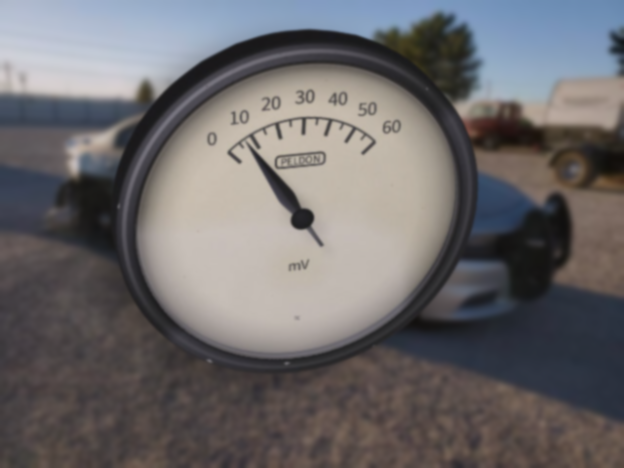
7.5 mV
